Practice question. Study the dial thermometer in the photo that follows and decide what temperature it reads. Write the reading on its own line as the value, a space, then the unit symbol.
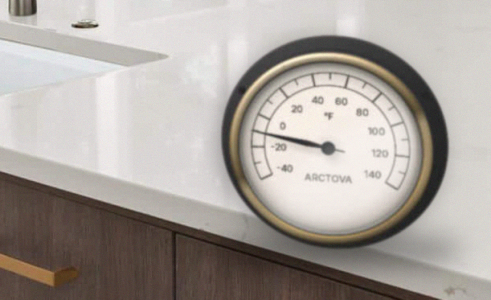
-10 °F
